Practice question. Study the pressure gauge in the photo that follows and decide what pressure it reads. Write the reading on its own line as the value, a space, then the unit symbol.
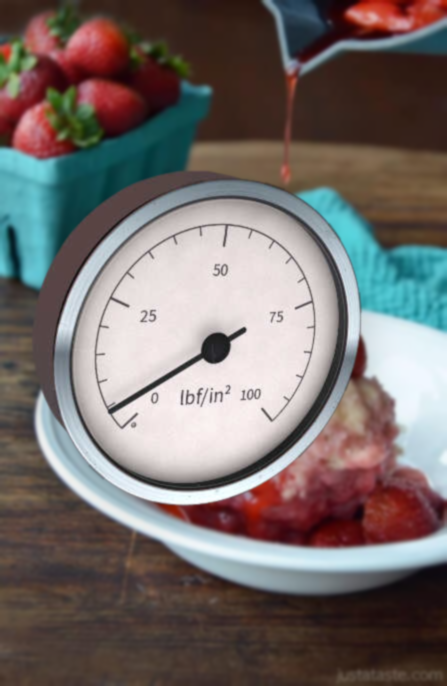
5 psi
